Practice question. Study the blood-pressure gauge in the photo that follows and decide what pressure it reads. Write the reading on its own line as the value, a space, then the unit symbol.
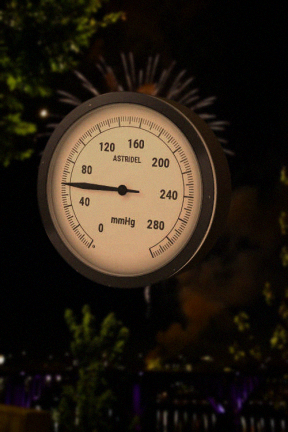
60 mmHg
